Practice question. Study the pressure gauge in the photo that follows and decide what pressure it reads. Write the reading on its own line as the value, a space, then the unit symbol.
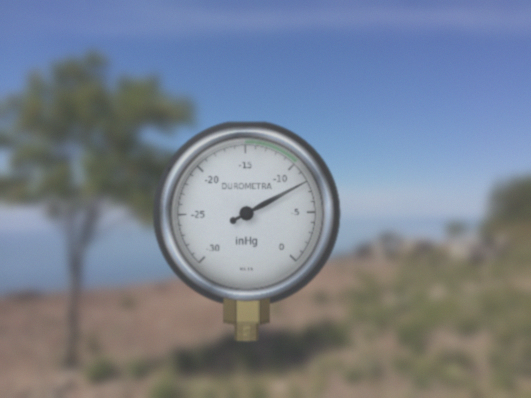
-8 inHg
